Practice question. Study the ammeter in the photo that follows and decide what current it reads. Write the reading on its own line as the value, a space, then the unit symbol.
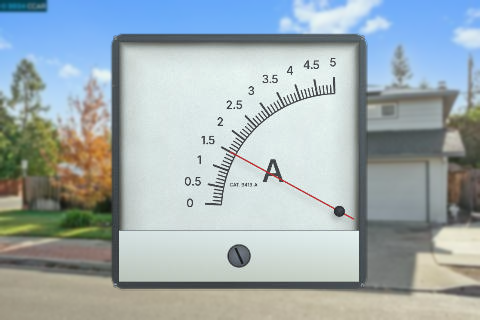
1.5 A
